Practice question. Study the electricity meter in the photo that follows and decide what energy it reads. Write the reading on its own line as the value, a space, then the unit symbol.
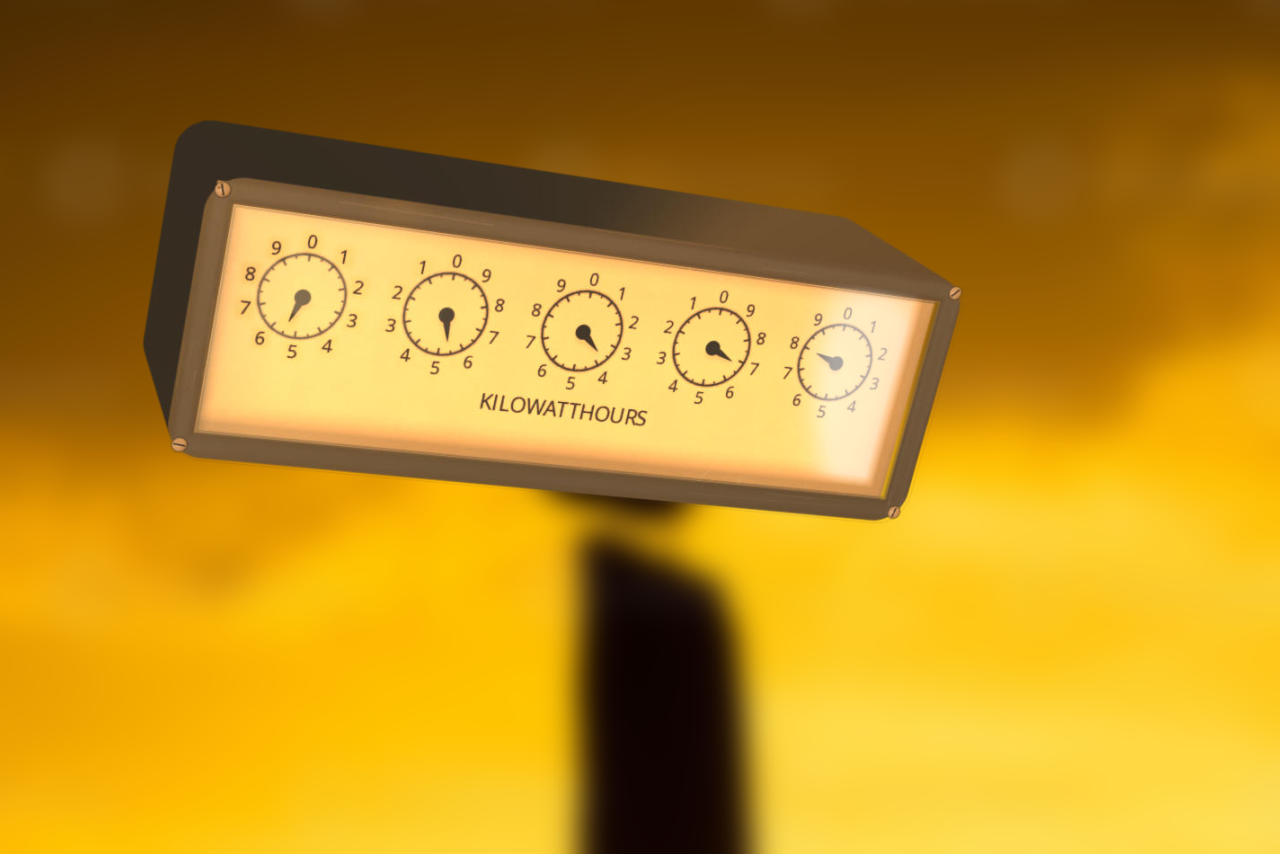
55368 kWh
